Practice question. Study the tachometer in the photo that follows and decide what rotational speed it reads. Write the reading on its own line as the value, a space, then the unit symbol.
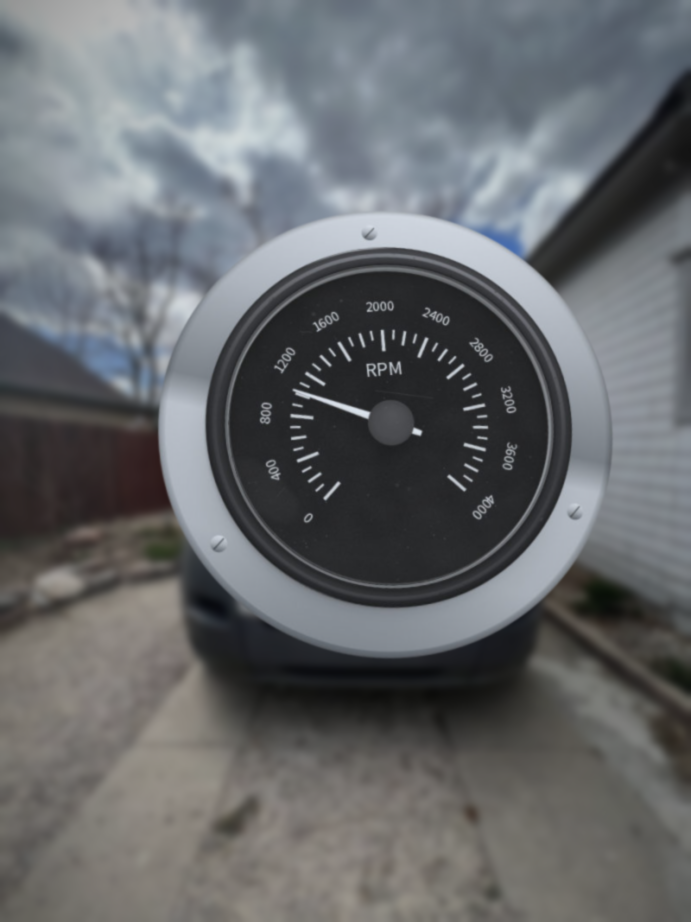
1000 rpm
